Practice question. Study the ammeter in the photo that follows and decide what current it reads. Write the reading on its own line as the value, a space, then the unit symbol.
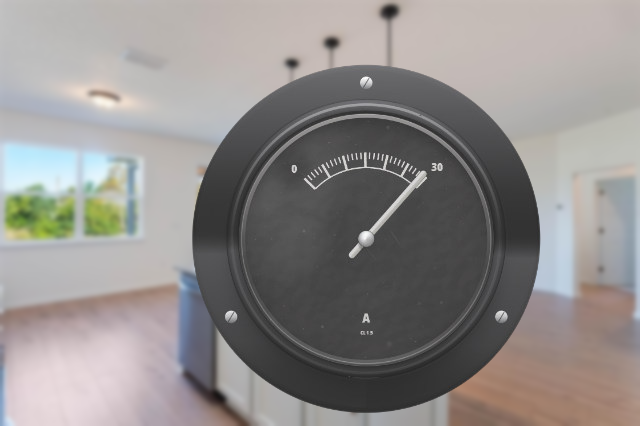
29 A
